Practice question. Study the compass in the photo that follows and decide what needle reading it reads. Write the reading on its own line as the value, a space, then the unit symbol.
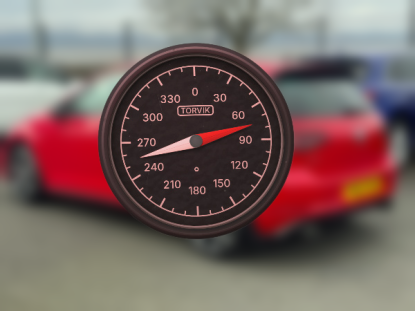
75 °
